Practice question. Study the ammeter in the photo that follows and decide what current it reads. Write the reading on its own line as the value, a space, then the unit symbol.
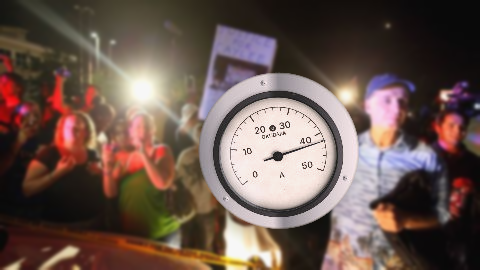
42 A
